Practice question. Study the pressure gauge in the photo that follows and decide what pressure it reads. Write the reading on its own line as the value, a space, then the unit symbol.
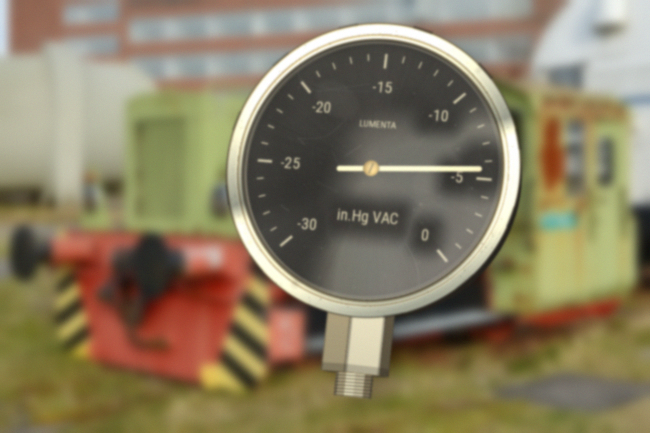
-5.5 inHg
